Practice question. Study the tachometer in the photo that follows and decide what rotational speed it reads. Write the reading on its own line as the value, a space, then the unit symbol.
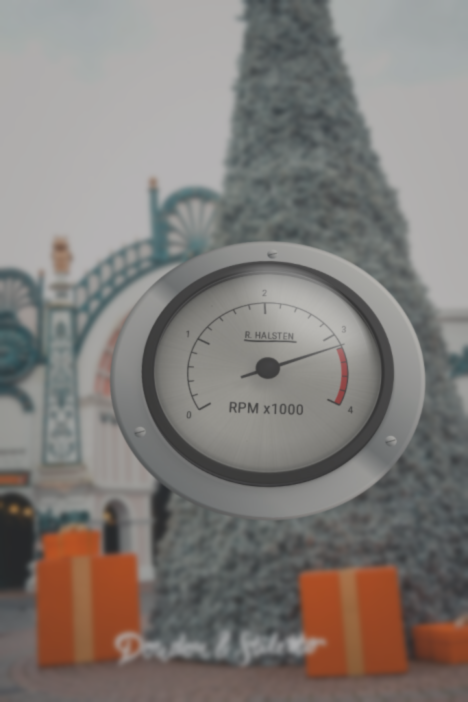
3200 rpm
